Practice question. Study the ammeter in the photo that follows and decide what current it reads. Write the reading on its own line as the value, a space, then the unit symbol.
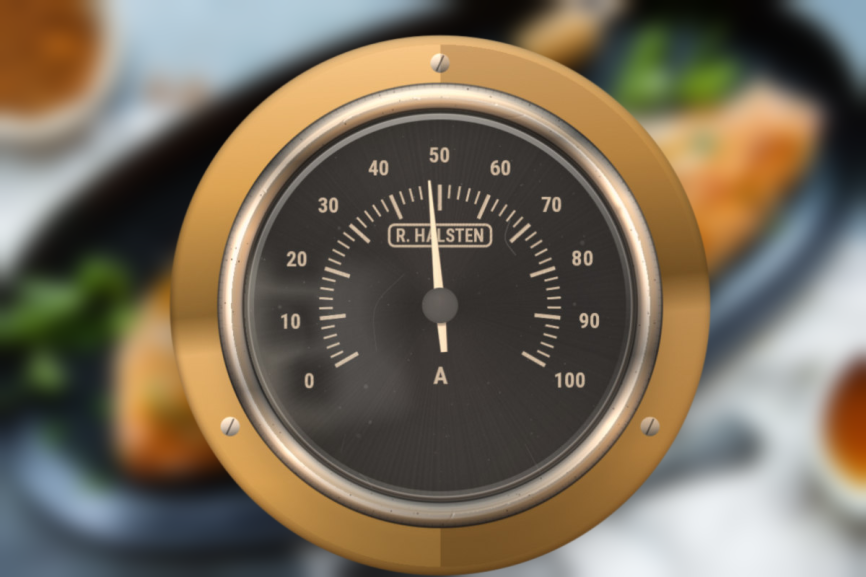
48 A
